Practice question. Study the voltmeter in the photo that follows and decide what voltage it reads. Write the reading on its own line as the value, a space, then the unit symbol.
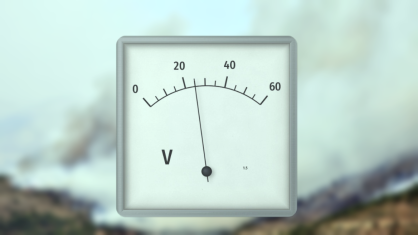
25 V
